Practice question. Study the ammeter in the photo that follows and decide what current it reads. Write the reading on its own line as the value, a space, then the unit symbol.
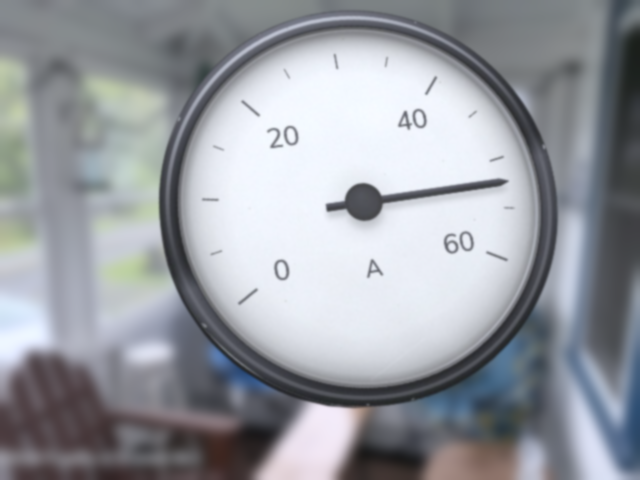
52.5 A
